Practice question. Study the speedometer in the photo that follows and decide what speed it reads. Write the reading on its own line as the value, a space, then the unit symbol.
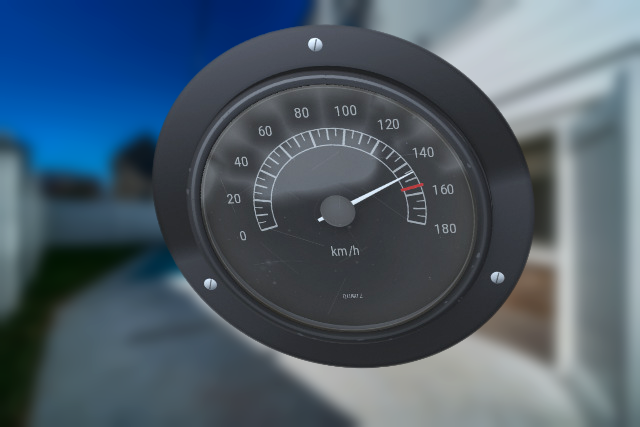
145 km/h
